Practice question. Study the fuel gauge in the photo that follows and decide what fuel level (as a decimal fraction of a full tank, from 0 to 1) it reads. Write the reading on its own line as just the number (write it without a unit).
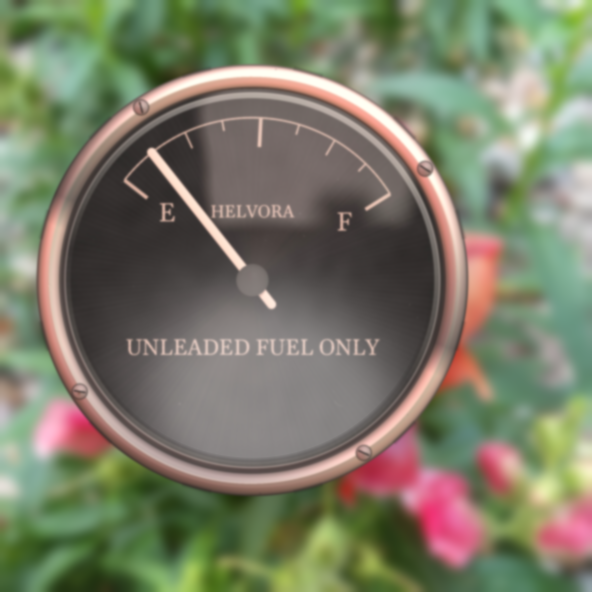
0.125
